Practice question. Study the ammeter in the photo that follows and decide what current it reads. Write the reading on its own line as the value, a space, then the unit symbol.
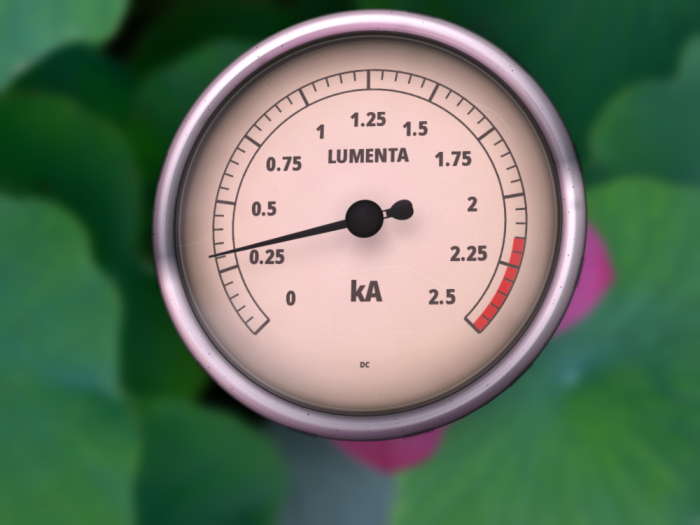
0.3 kA
